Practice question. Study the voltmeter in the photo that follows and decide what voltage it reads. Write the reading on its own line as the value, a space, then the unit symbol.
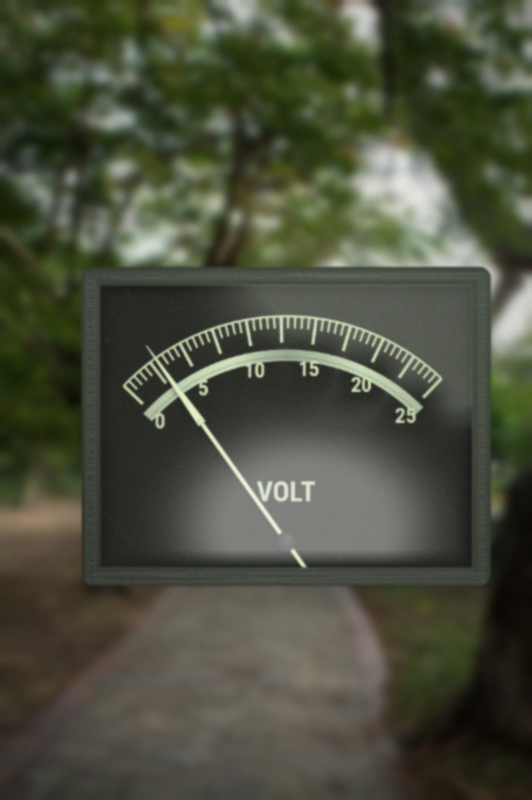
3 V
